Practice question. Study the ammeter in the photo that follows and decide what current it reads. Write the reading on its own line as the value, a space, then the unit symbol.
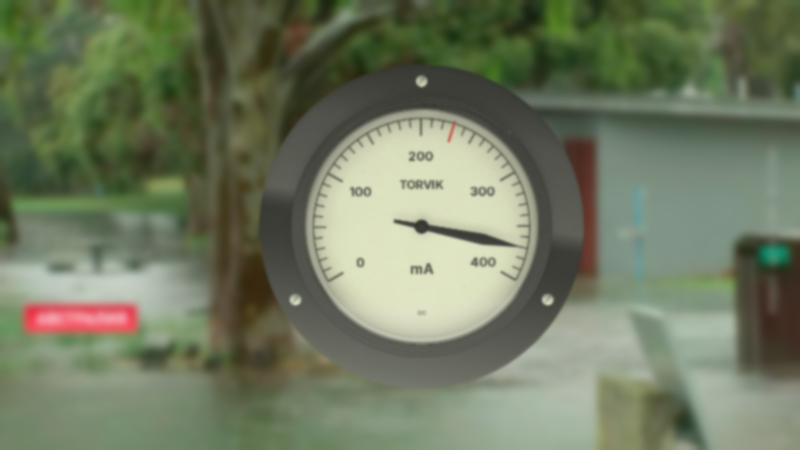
370 mA
